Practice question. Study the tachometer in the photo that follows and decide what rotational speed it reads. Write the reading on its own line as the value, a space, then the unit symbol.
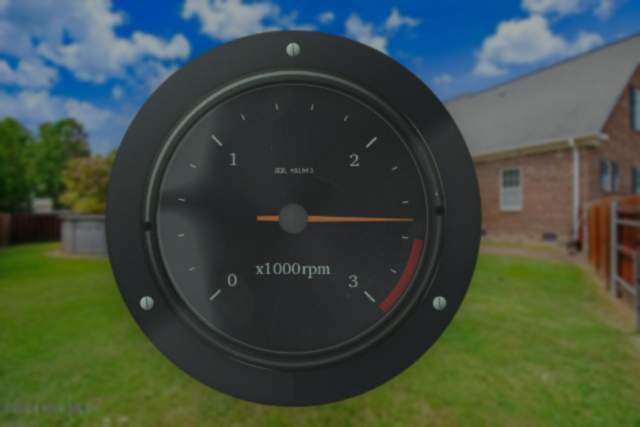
2500 rpm
